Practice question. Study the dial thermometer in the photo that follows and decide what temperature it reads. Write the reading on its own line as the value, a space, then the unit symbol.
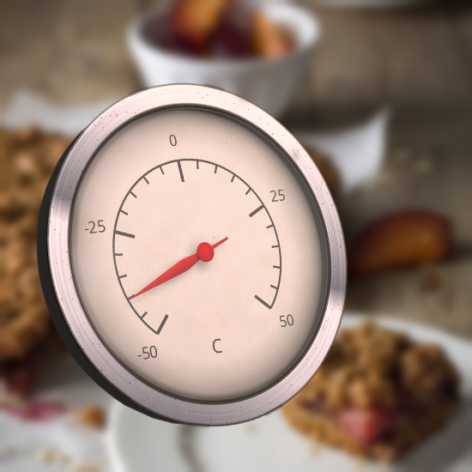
-40 °C
